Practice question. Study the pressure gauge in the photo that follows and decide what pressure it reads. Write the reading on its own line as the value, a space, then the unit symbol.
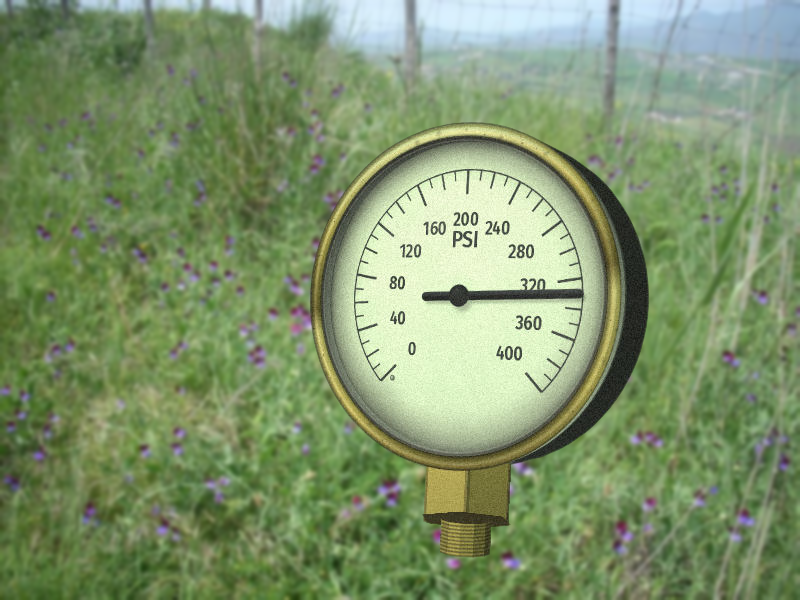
330 psi
